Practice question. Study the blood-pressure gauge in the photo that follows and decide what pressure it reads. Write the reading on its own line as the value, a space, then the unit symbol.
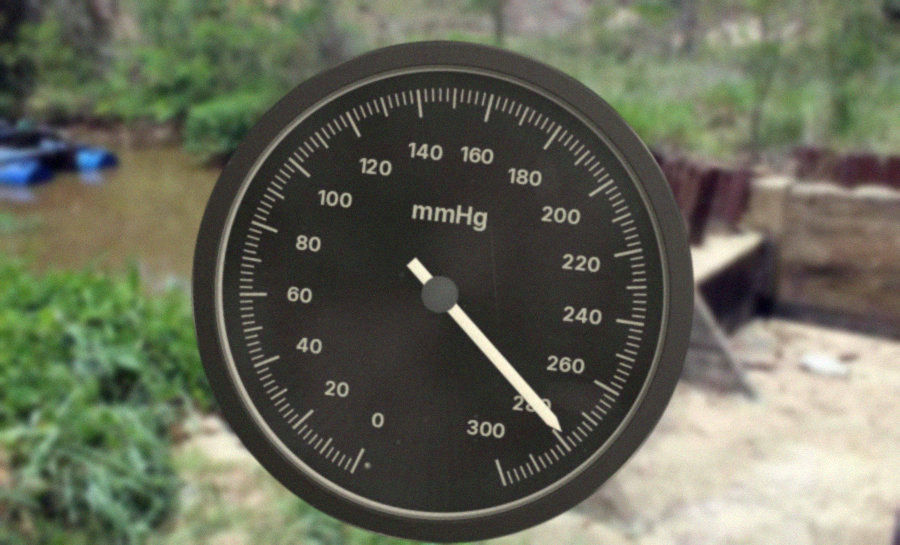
278 mmHg
